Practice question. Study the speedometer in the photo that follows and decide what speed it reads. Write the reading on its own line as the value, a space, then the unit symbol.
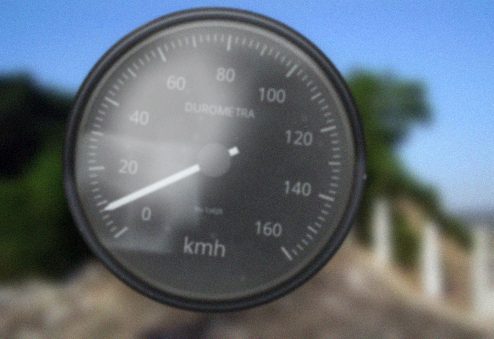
8 km/h
